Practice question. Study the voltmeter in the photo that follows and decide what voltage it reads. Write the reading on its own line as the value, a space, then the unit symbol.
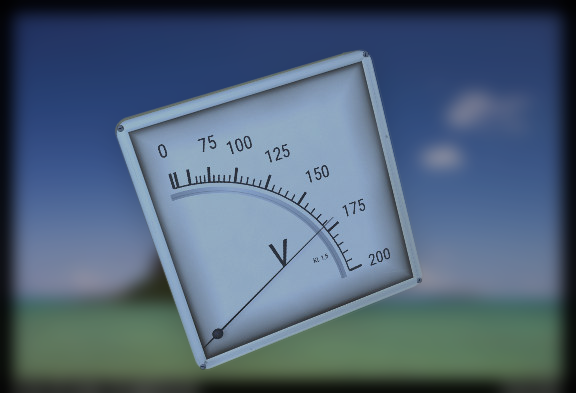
170 V
